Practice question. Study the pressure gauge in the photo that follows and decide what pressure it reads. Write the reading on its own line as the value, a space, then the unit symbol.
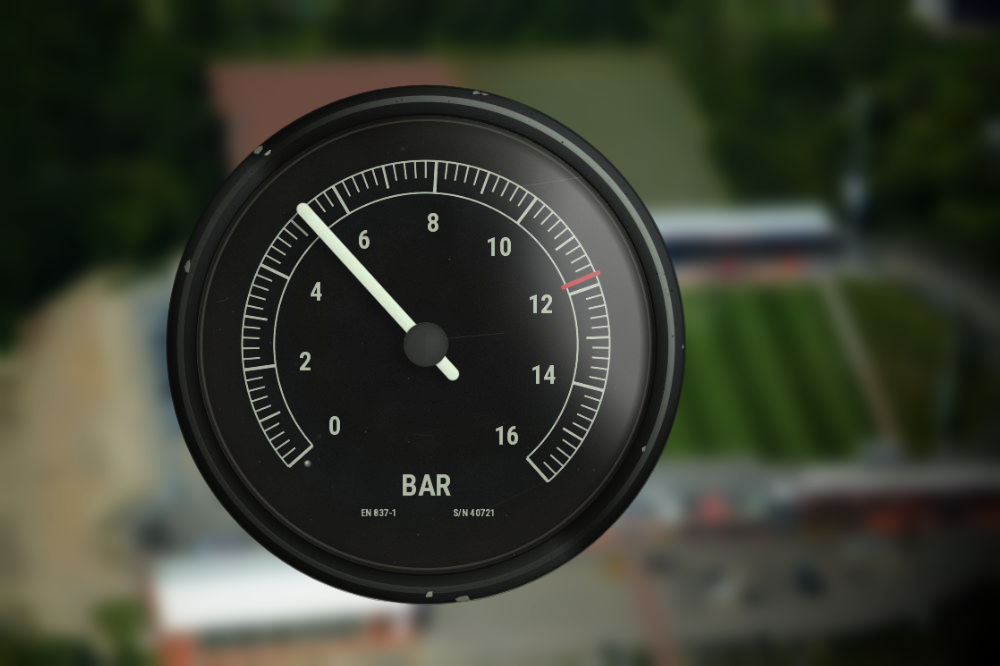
5.3 bar
